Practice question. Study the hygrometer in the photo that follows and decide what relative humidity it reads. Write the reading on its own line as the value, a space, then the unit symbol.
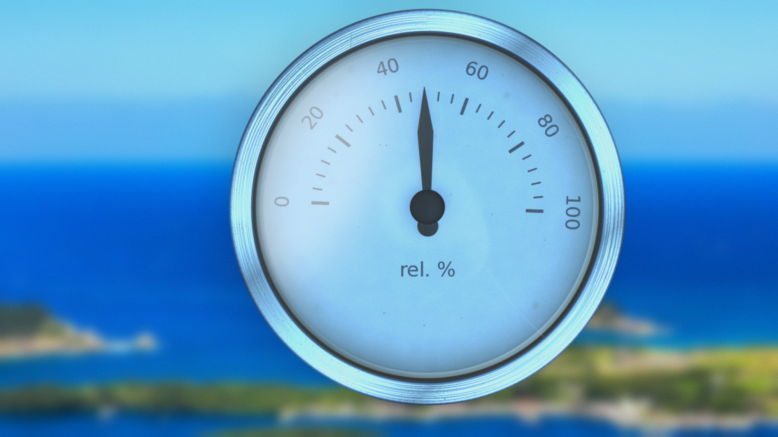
48 %
